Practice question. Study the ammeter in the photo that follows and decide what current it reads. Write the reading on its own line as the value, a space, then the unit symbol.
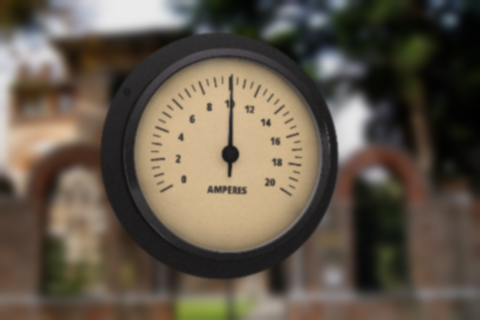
10 A
